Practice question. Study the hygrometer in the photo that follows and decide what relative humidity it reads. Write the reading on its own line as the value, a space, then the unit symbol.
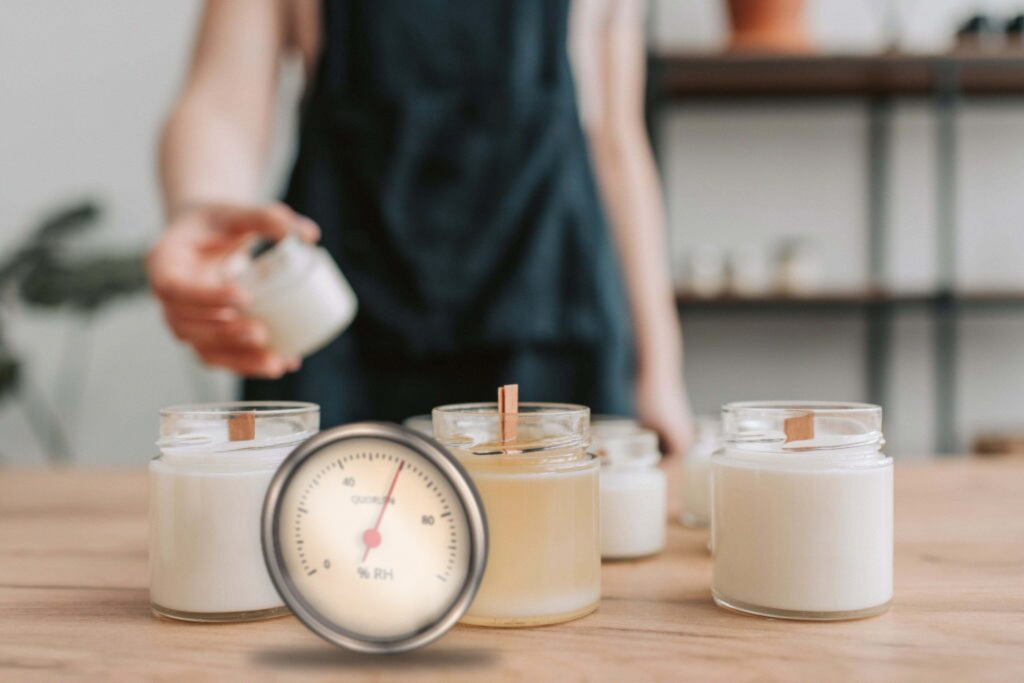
60 %
